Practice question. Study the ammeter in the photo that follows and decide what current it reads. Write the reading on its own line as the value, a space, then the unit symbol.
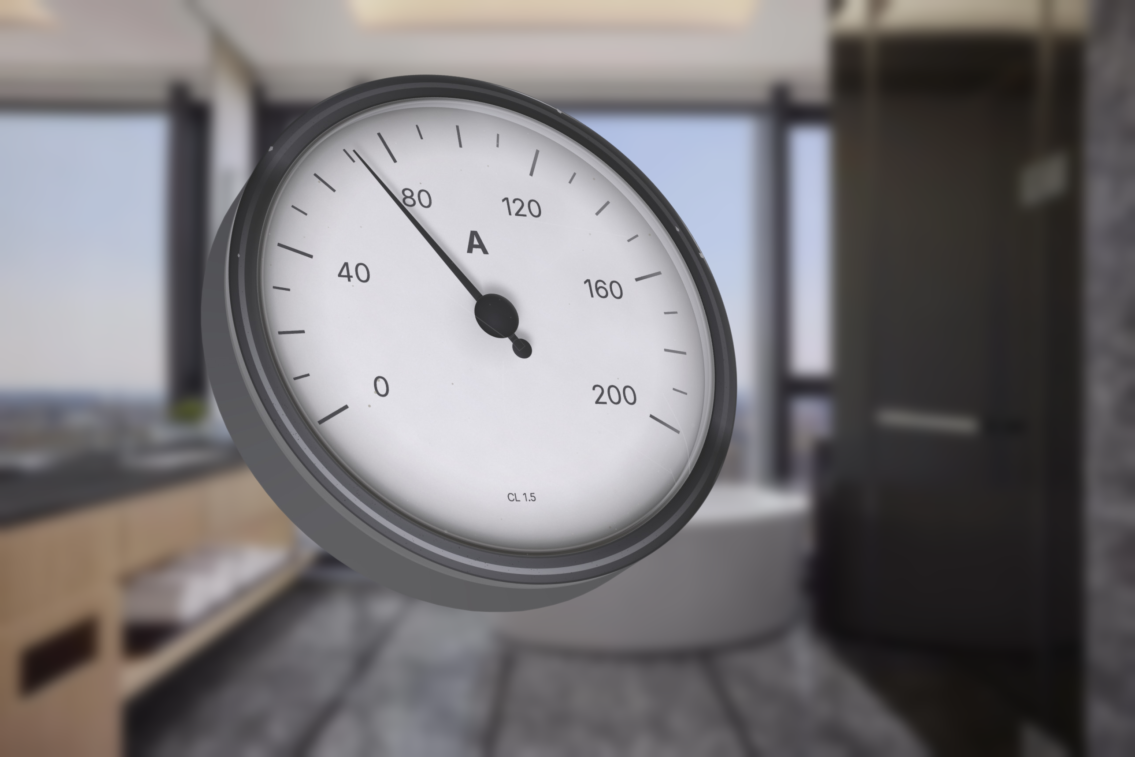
70 A
